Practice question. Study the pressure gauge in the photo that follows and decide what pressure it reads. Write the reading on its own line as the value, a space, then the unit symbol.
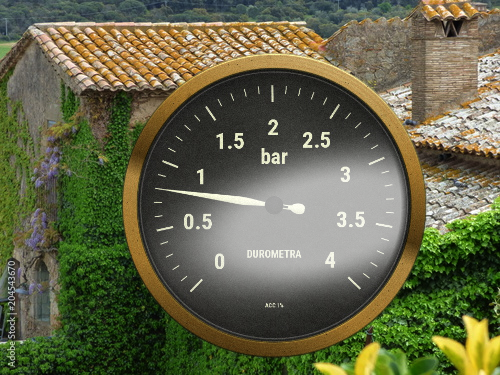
0.8 bar
